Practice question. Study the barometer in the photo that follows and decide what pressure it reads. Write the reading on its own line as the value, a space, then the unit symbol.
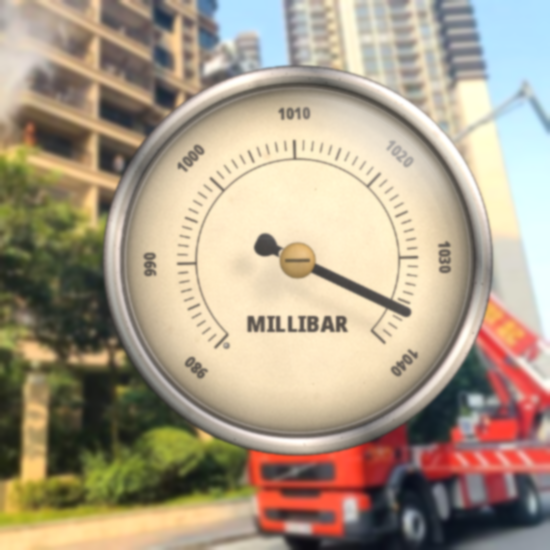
1036 mbar
